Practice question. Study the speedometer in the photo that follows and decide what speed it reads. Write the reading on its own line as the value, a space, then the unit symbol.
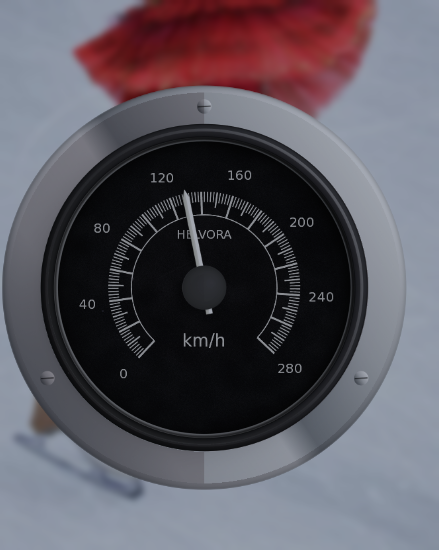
130 km/h
